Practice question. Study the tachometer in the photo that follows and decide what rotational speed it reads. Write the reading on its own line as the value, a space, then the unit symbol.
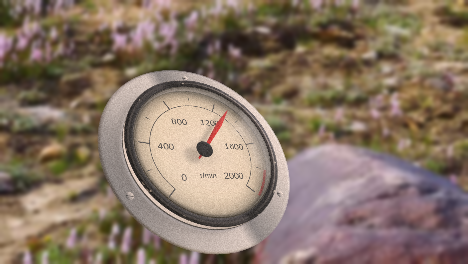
1300 rpm
